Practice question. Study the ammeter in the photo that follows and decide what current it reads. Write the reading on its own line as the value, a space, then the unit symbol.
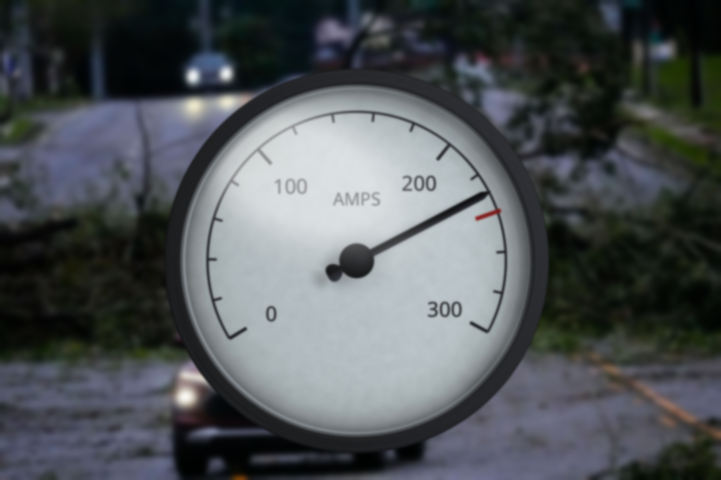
230 A
